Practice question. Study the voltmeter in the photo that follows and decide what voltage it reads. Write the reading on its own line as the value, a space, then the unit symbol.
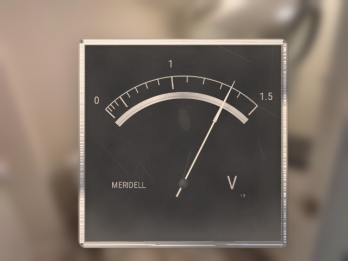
1.35 V
